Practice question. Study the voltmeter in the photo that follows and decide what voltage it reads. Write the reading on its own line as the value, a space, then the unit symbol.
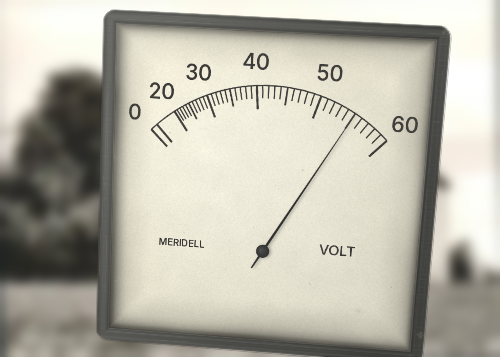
55 V
